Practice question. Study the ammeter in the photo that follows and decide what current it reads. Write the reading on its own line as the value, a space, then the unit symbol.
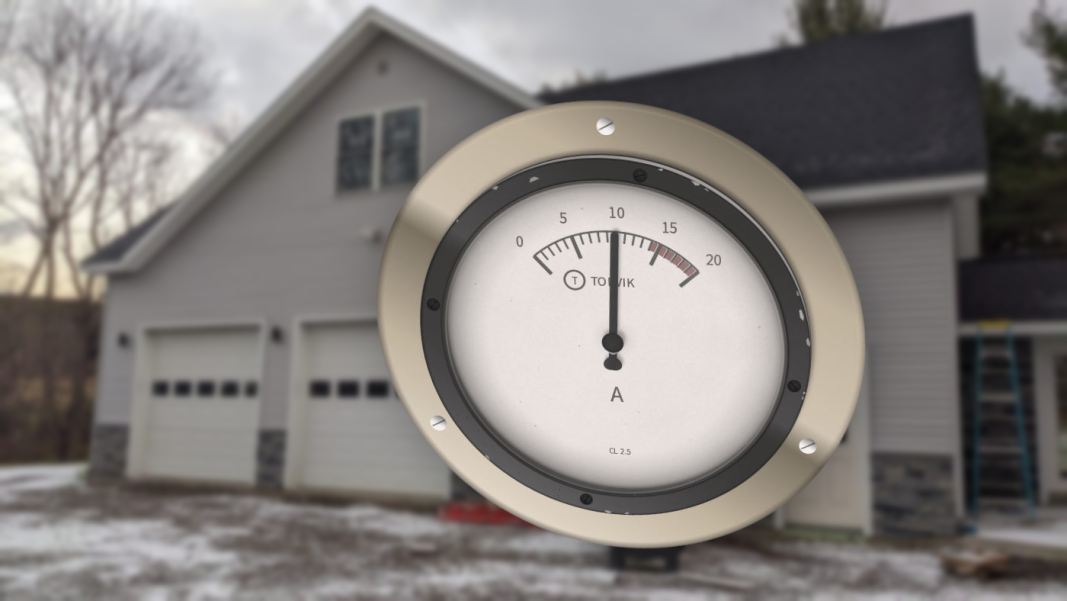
10 A
